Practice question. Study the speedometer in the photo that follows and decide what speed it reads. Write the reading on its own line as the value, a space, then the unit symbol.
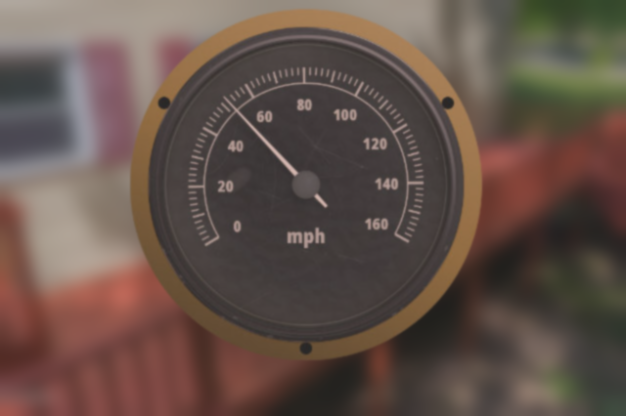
52 mph
